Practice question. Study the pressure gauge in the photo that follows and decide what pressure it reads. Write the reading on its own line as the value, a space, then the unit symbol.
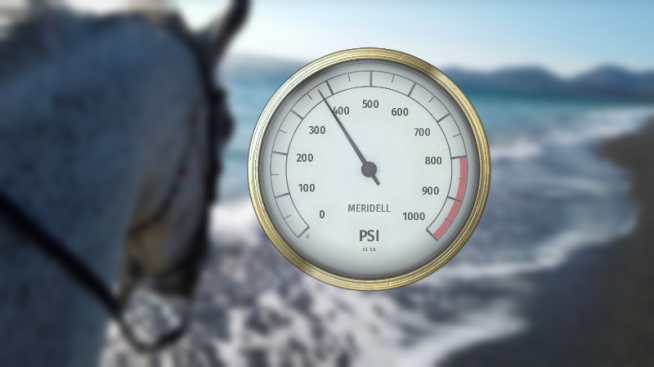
375 psi
